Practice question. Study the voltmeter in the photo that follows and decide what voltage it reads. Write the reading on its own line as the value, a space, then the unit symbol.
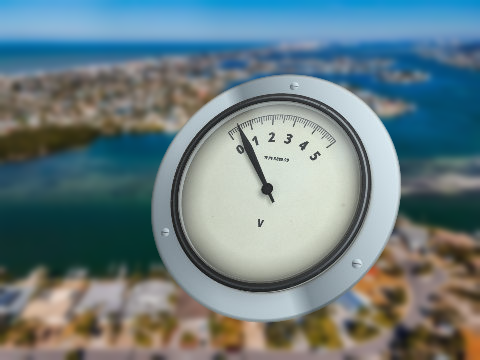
0.5 V
